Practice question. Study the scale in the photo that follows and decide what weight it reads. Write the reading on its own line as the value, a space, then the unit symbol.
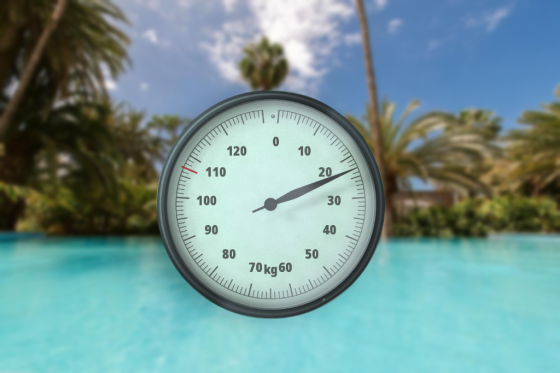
23 kg
